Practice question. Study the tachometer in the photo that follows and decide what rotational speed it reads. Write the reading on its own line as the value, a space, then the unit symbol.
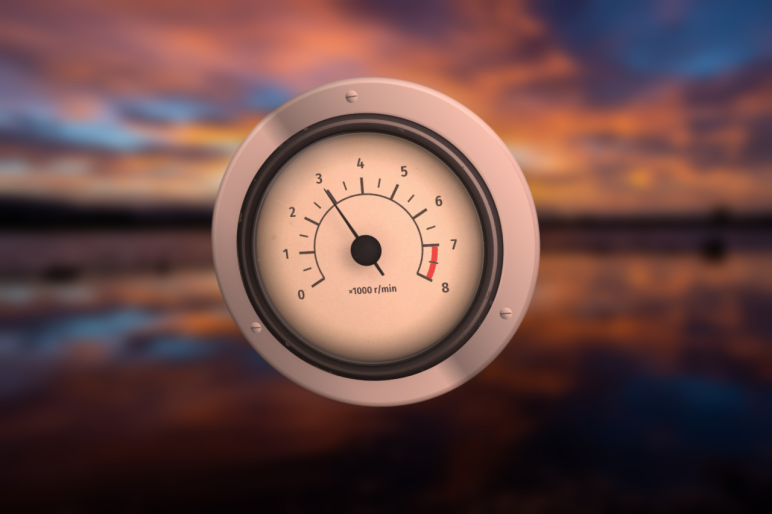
3000 rpm
